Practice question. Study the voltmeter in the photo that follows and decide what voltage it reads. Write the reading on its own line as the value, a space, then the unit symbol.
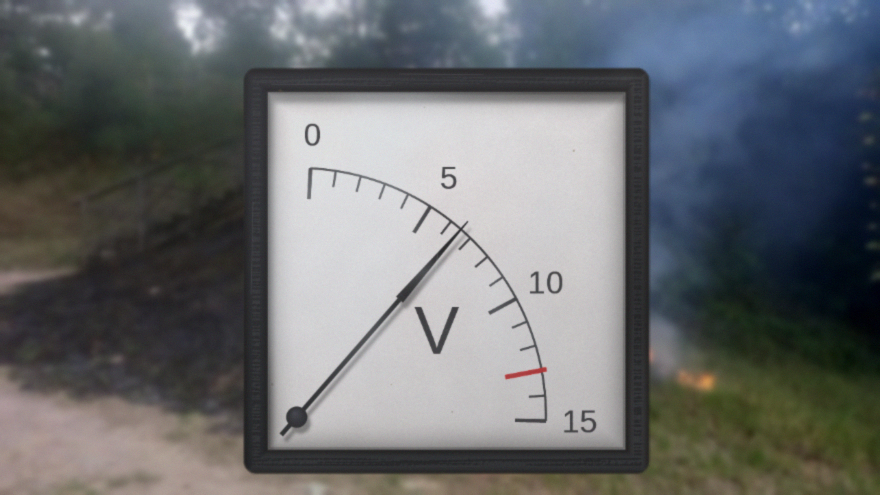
6.5 V
